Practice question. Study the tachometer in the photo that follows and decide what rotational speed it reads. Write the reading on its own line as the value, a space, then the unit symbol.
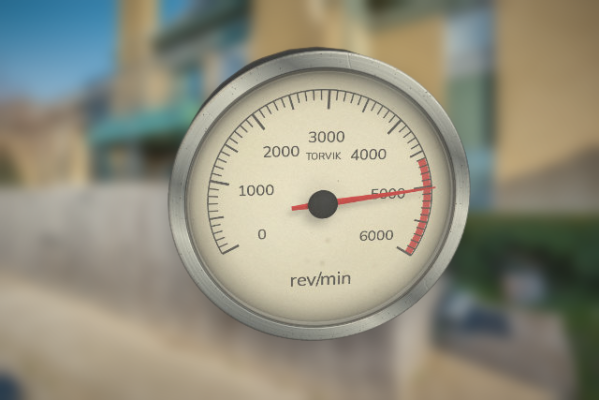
5000 rpm
